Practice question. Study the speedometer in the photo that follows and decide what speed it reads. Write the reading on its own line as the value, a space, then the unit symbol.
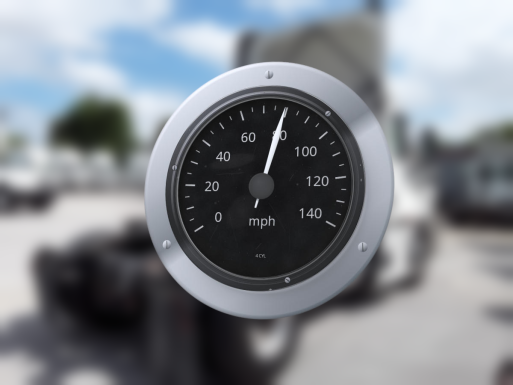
80 mph
